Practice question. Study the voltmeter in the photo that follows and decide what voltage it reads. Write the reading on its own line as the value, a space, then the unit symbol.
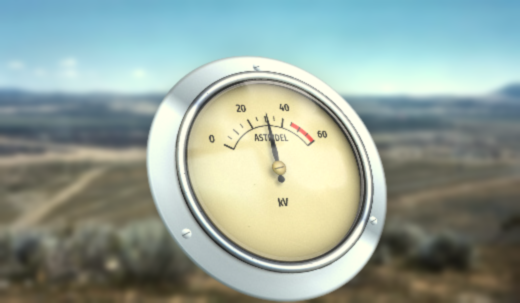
30 kV
